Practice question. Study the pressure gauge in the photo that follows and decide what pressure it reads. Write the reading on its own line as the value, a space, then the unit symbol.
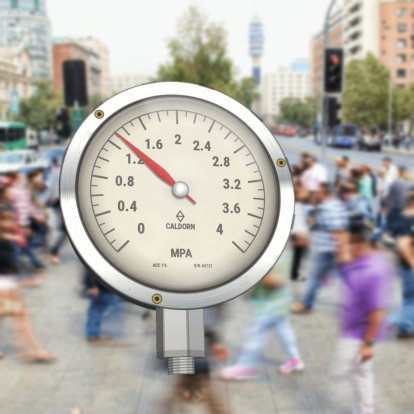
1.3 MPa
